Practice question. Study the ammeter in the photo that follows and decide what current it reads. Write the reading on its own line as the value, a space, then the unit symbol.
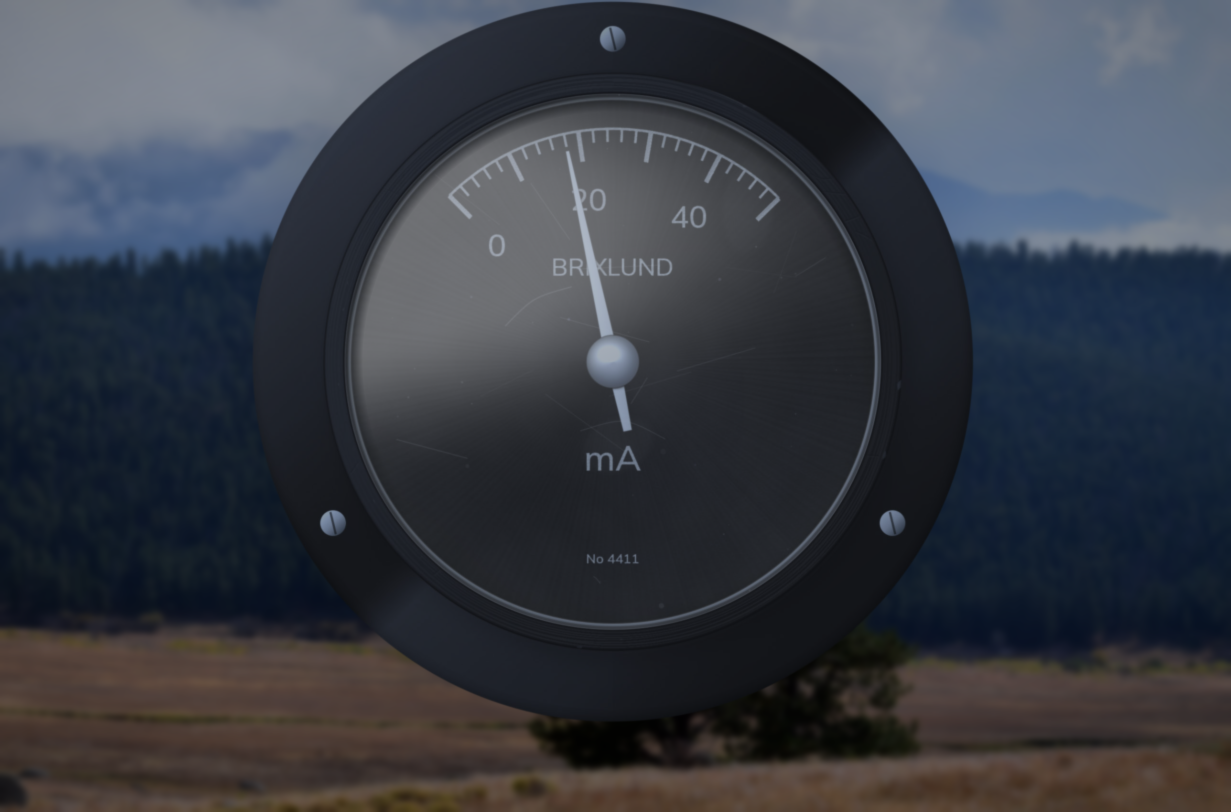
18 mA
